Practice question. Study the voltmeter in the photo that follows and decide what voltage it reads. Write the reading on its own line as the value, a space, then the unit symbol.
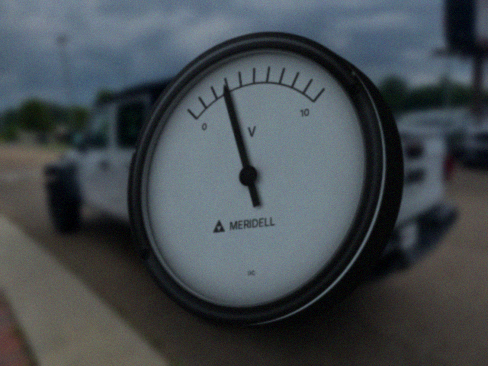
3 V
